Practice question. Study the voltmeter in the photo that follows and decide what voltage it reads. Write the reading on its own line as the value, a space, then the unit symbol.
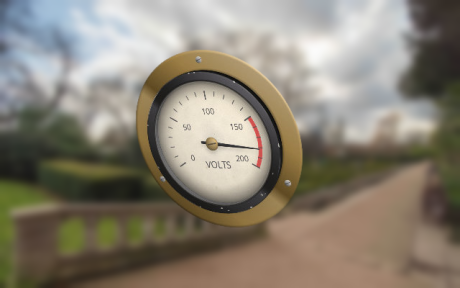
180 V
